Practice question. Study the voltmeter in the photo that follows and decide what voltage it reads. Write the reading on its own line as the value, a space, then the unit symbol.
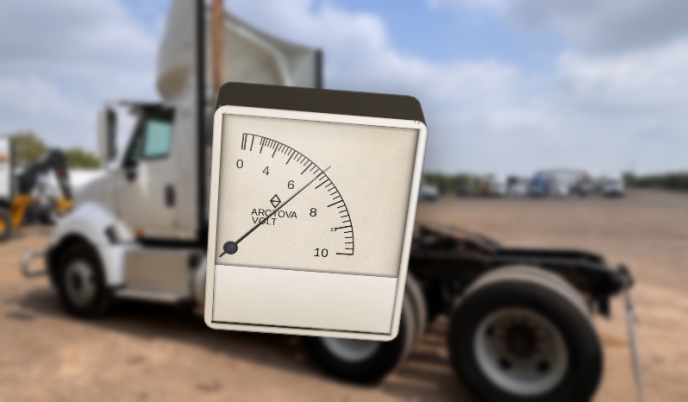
6.6 V
